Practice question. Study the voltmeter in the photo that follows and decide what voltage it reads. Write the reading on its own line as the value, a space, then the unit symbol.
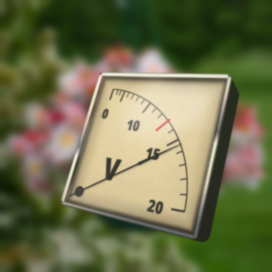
15.5 V
